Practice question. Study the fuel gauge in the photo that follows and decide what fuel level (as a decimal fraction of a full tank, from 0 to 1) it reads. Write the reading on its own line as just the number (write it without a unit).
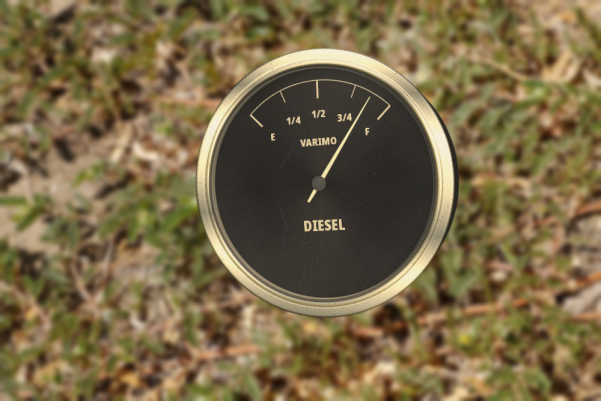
0.875
